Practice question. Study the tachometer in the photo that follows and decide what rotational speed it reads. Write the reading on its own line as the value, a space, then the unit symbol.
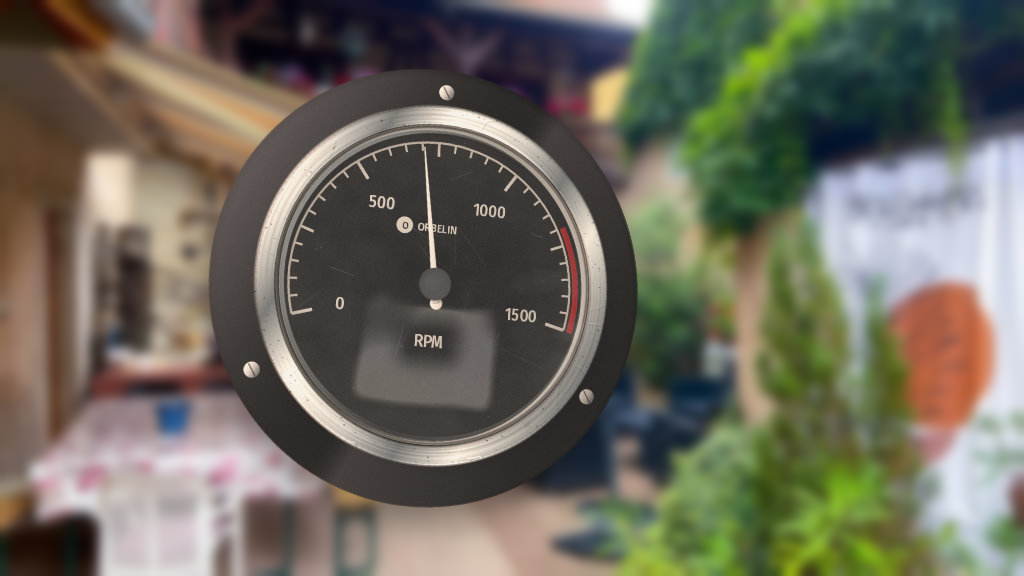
700 rpm
